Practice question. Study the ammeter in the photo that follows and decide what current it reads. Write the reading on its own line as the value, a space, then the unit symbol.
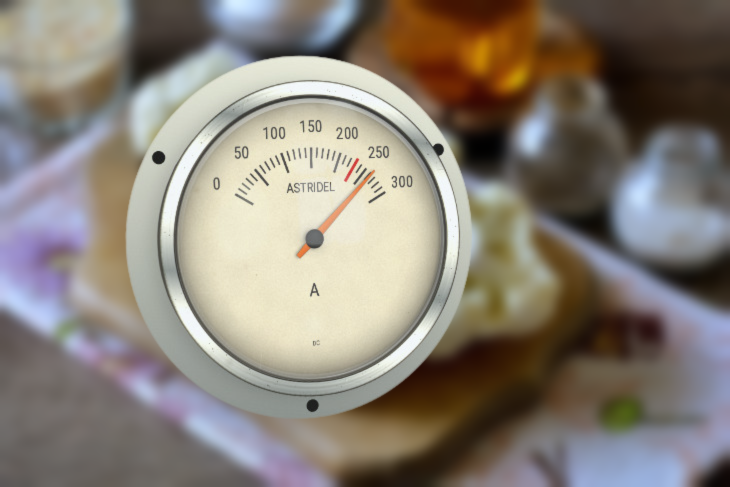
260 A
